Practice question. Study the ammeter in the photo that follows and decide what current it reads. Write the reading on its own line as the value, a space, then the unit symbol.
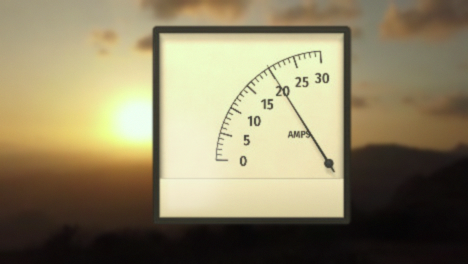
20 A
